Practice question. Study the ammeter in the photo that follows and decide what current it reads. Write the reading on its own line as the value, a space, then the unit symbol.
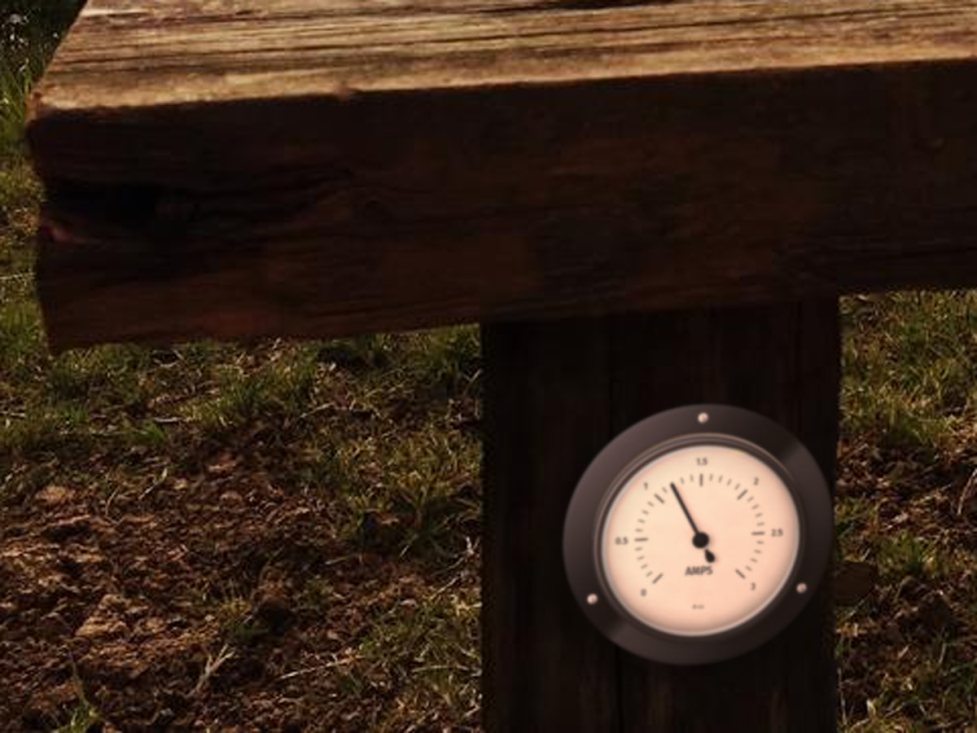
1.2 A
